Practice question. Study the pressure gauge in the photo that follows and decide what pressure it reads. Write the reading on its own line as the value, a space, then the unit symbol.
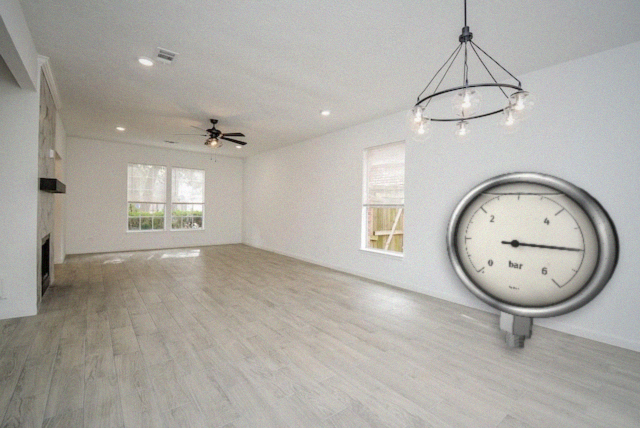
5 bar
